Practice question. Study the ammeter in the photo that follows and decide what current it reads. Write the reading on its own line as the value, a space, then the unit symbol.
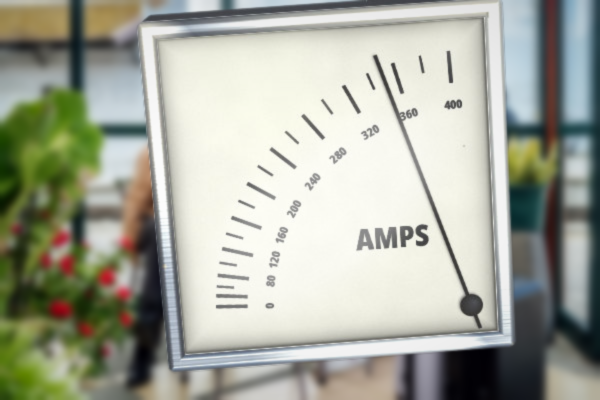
350 A
